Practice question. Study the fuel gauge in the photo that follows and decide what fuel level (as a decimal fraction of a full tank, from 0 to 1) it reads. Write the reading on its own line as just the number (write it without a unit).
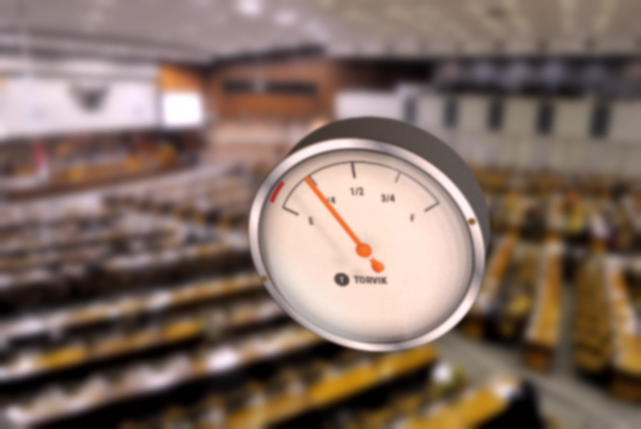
0.25
